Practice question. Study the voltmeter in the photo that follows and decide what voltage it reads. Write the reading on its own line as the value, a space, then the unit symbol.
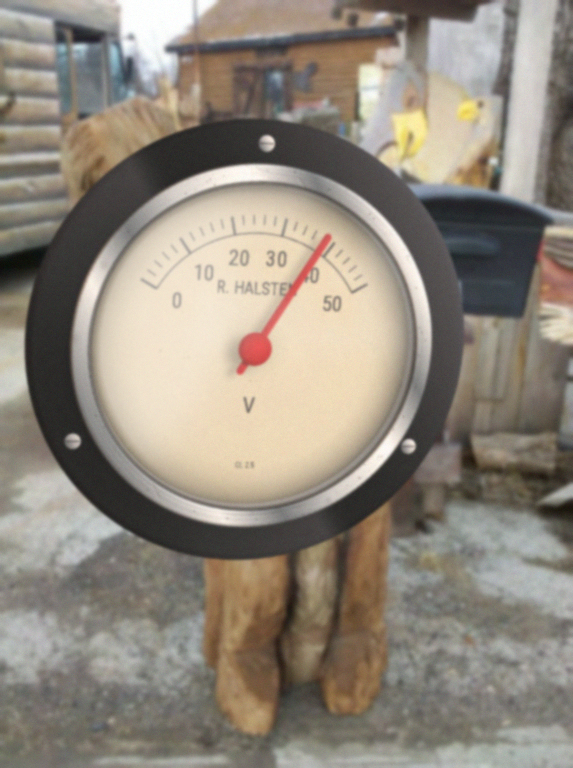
38 V
